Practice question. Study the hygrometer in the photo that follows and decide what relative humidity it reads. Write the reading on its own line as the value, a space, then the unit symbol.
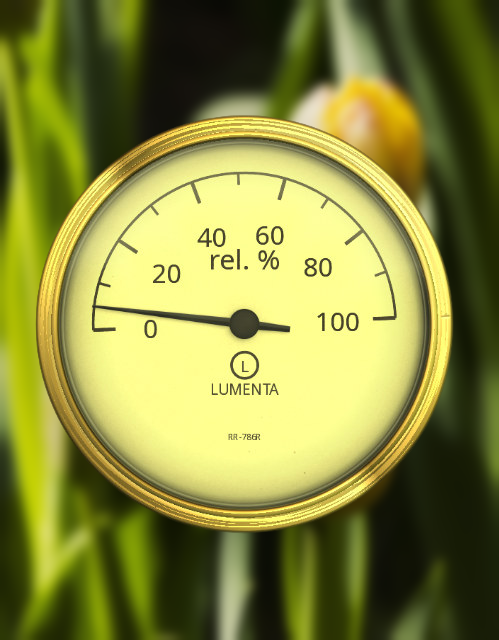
5 %
